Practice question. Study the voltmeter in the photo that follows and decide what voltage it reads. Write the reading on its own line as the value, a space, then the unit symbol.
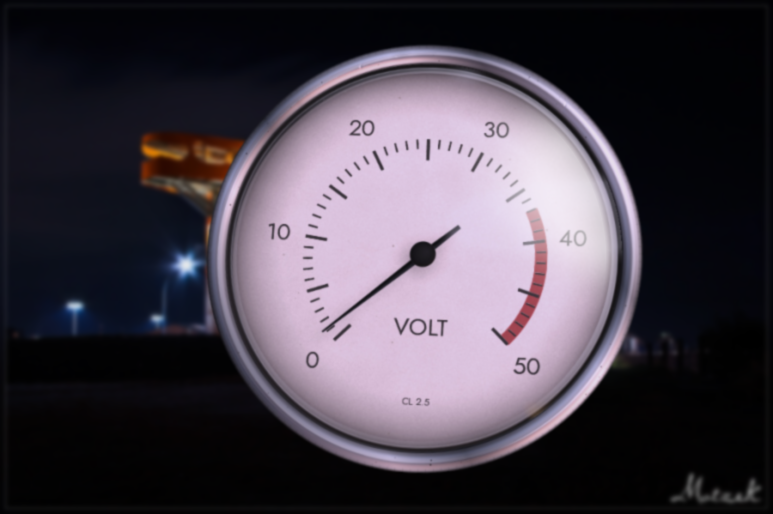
1 V
